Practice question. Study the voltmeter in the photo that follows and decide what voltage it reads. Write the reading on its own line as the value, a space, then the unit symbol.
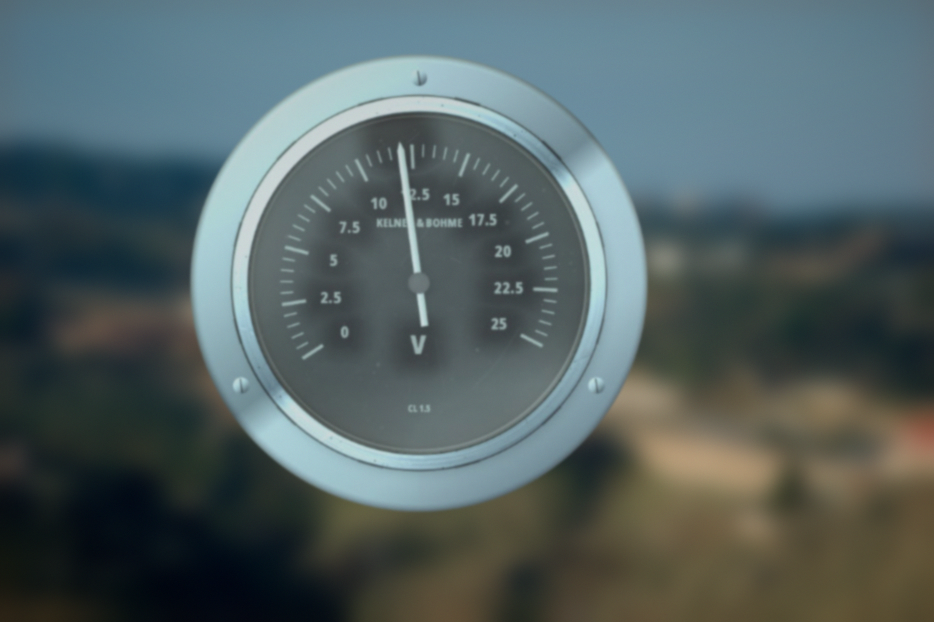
12 V
